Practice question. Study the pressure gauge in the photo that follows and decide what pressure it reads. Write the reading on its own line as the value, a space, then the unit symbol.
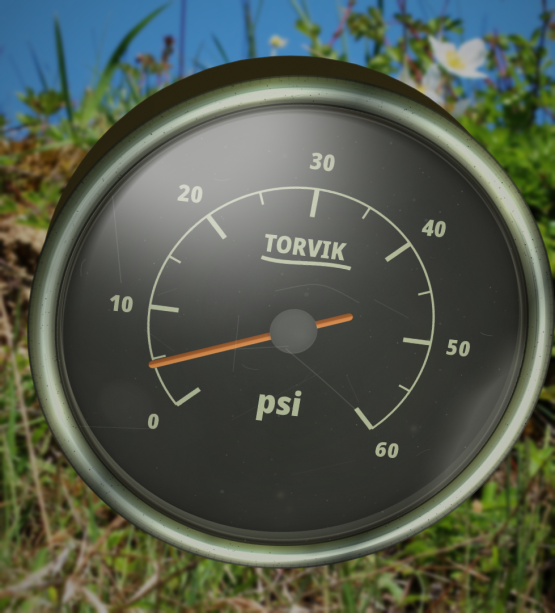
5 psi
